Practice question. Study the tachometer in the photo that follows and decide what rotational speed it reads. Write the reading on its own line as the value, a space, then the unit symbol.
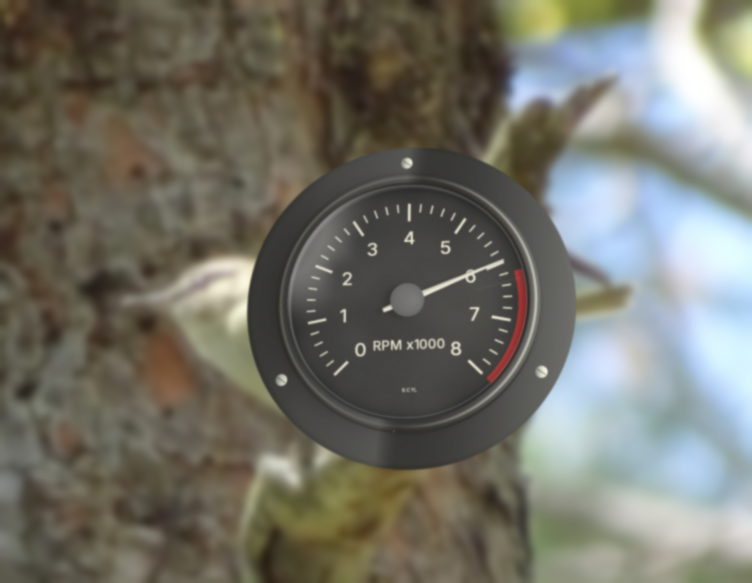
6000 rpm
